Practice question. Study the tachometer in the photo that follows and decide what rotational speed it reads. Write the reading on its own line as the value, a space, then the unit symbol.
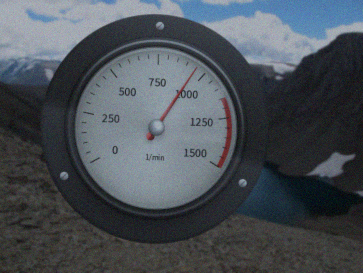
950 rpm
